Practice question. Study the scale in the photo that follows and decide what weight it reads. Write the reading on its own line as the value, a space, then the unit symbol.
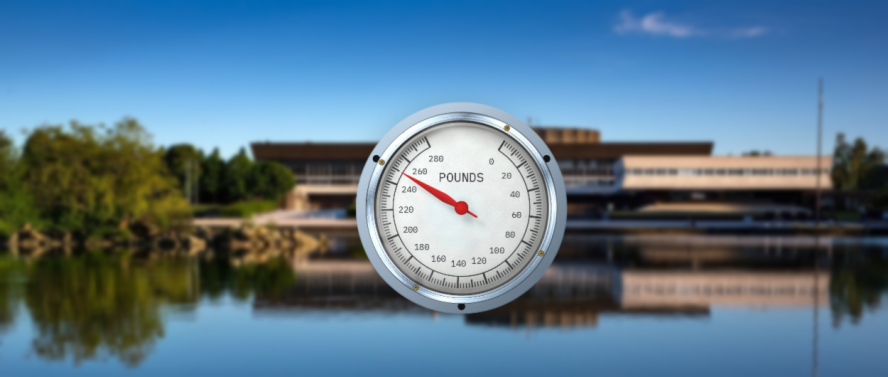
250 lb
